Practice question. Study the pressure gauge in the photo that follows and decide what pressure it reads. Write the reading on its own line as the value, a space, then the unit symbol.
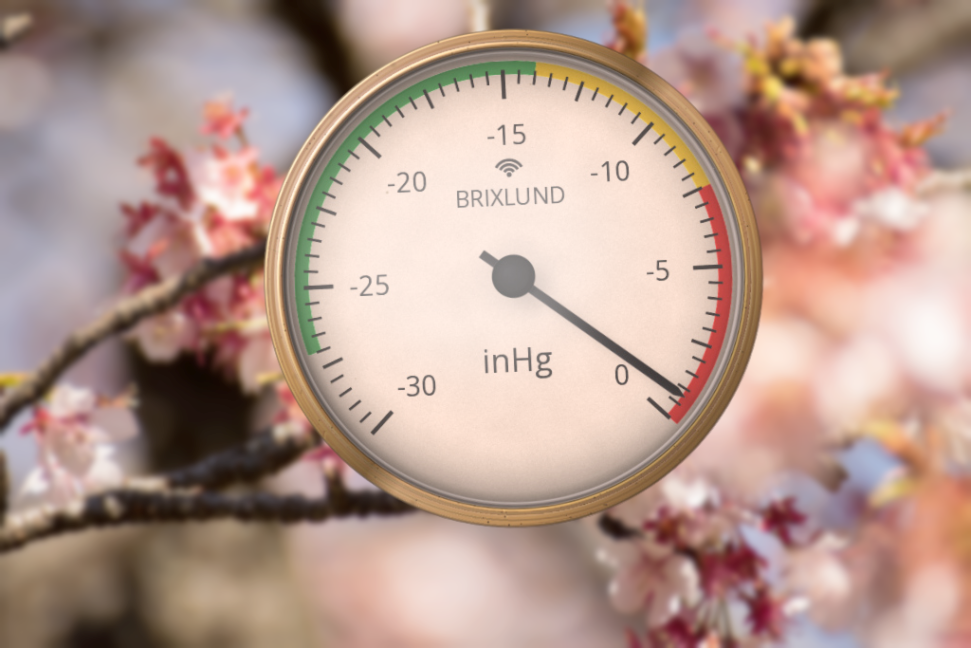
-0.75 inHg
